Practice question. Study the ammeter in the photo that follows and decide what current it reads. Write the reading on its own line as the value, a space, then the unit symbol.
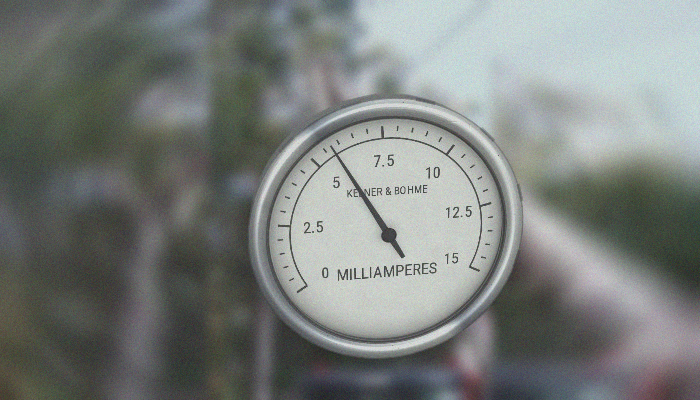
5.75 mA
